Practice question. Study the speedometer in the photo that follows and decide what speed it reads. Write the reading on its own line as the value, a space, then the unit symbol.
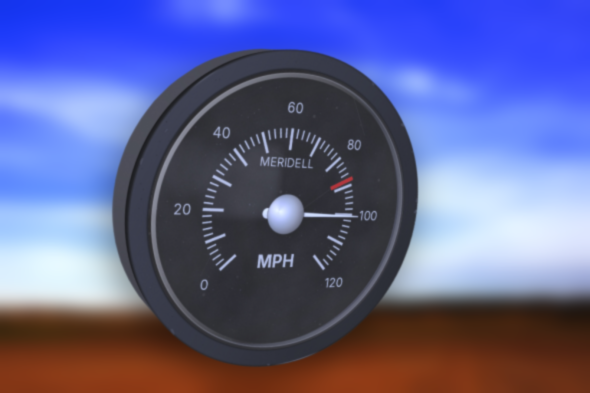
100 mph
